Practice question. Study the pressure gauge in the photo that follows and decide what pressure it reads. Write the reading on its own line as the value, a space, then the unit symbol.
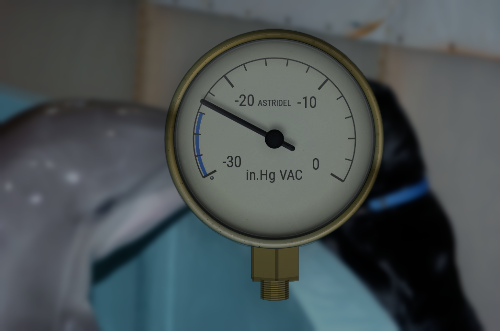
-23 inHg
